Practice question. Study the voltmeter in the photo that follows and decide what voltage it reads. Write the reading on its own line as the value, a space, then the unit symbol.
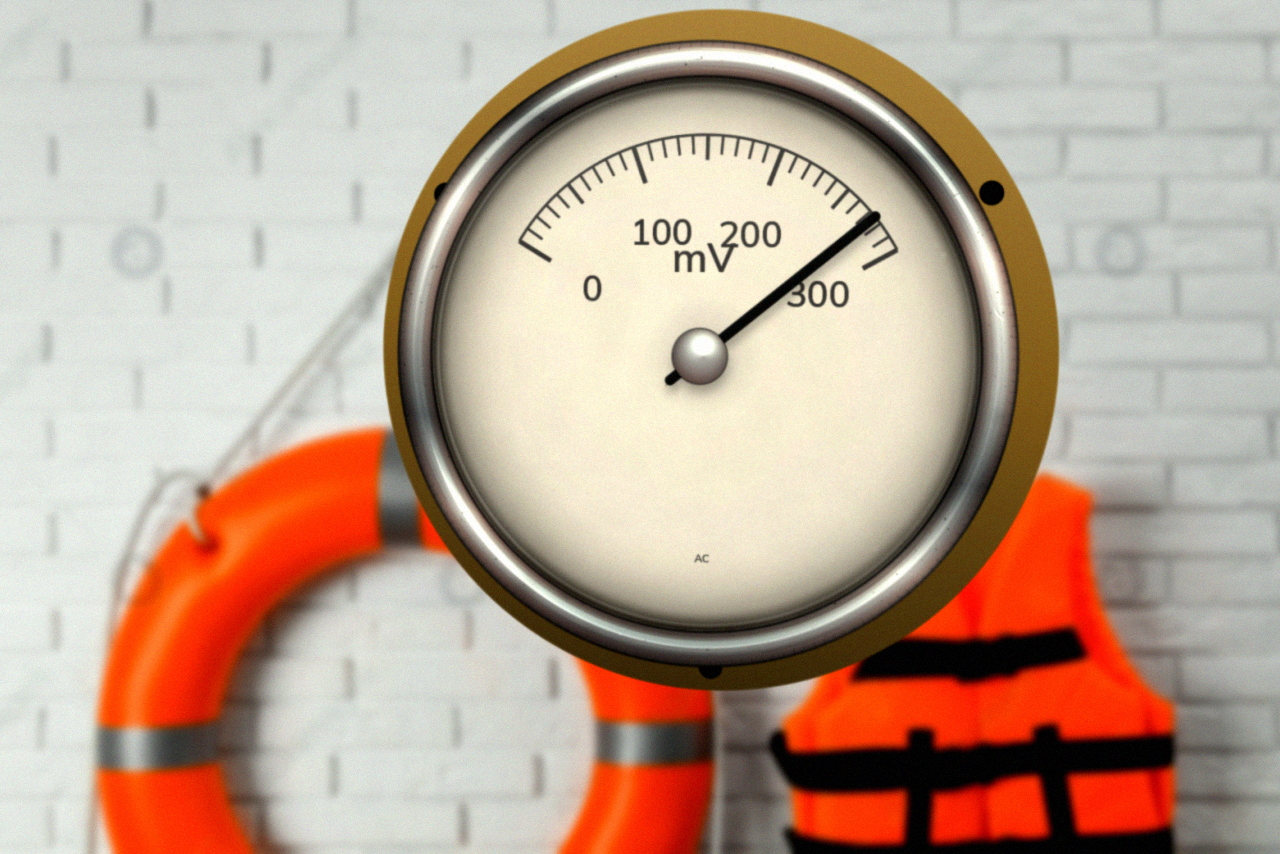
275 mV
